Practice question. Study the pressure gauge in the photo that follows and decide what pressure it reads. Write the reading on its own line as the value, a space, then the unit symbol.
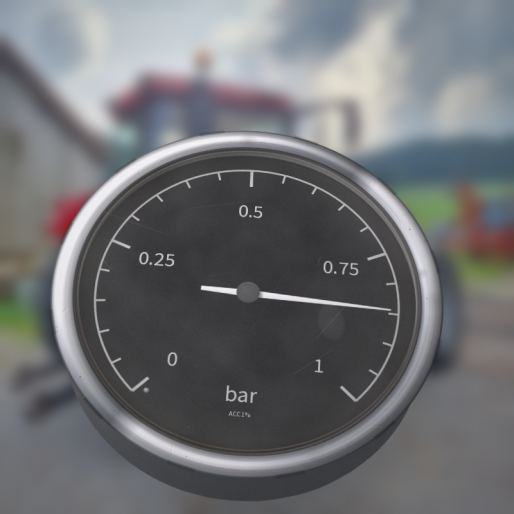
0.85 bar
